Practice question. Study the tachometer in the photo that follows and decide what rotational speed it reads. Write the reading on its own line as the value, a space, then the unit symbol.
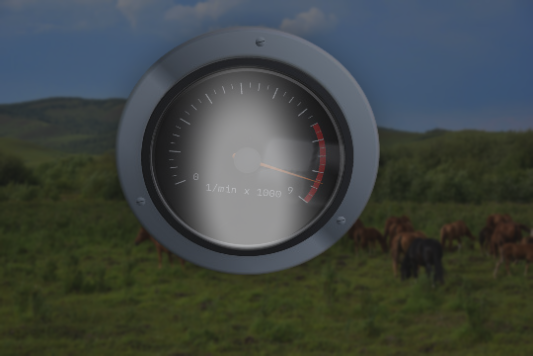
8250 rpm
